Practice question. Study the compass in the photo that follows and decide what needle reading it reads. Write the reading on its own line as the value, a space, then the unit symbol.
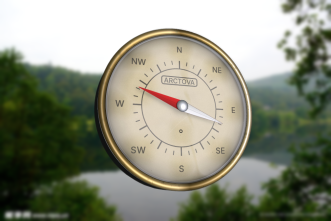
290 °
